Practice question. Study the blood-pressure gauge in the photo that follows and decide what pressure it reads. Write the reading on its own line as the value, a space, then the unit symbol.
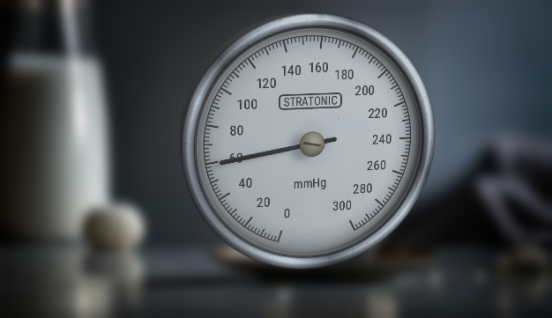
60 mmHg
